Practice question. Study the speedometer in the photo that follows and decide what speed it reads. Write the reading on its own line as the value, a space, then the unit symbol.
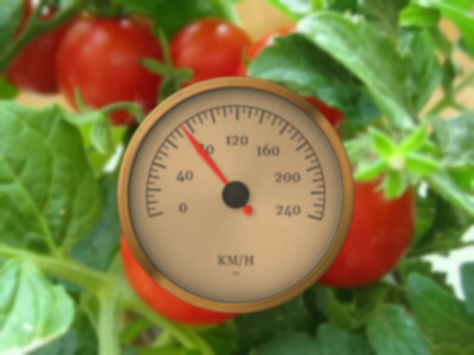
75 km/h
